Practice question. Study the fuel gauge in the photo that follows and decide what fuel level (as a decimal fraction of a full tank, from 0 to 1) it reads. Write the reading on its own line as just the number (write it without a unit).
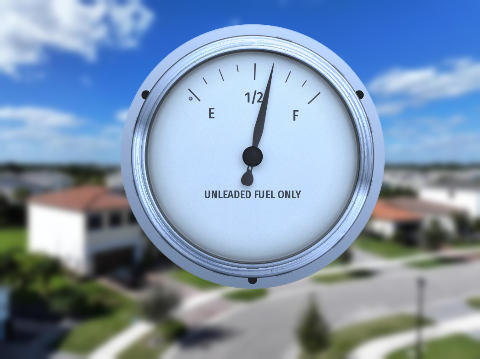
0.625
